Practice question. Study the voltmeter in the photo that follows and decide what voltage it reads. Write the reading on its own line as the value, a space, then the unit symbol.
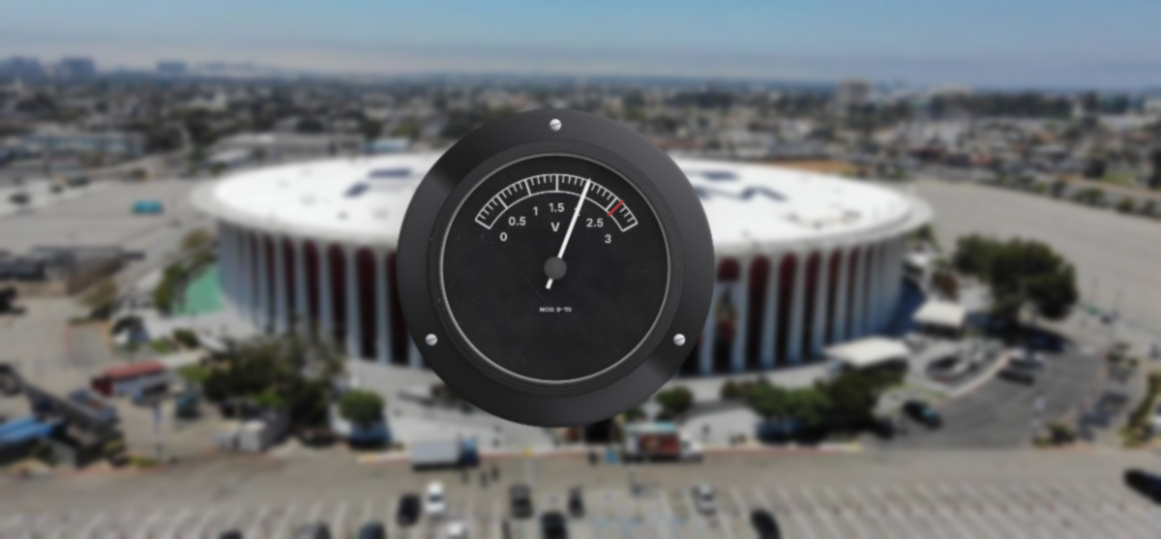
2 V
